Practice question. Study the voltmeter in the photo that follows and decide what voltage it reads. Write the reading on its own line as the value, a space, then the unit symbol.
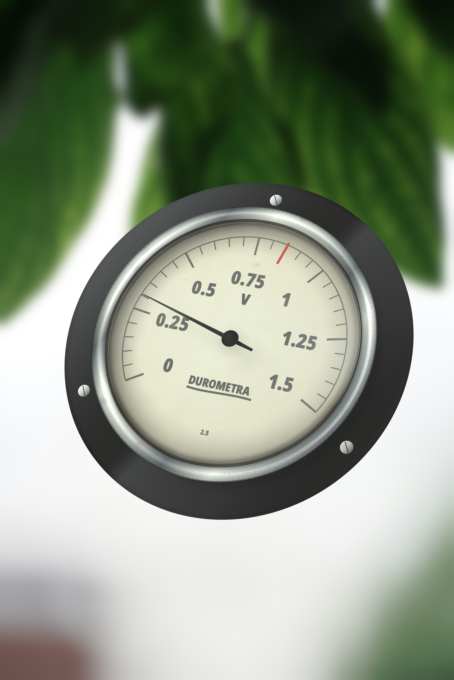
0.3 V
